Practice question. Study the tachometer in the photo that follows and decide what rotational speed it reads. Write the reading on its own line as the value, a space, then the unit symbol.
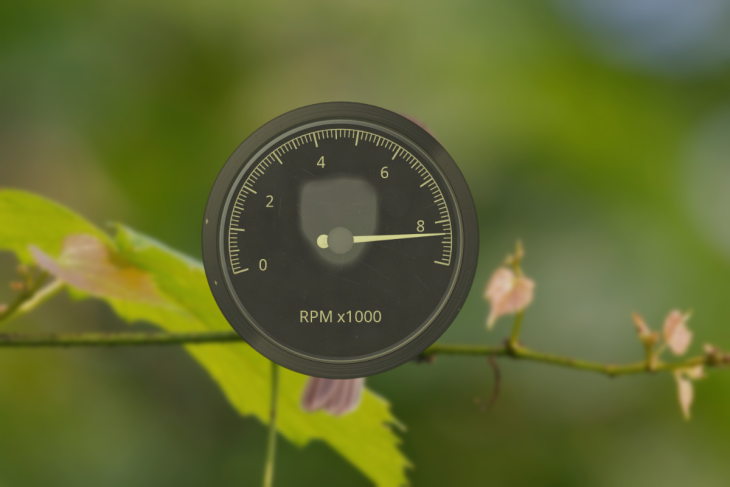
8300 rpm
